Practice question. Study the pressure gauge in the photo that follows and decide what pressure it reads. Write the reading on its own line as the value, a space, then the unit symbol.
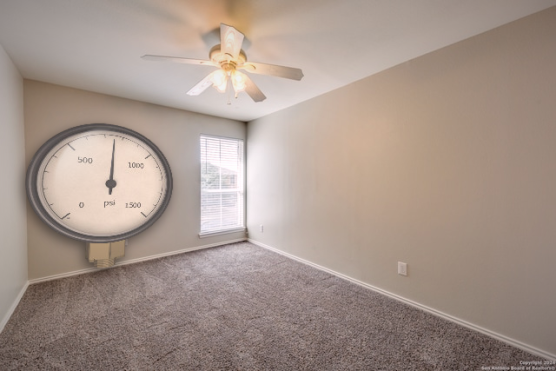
750 psi
